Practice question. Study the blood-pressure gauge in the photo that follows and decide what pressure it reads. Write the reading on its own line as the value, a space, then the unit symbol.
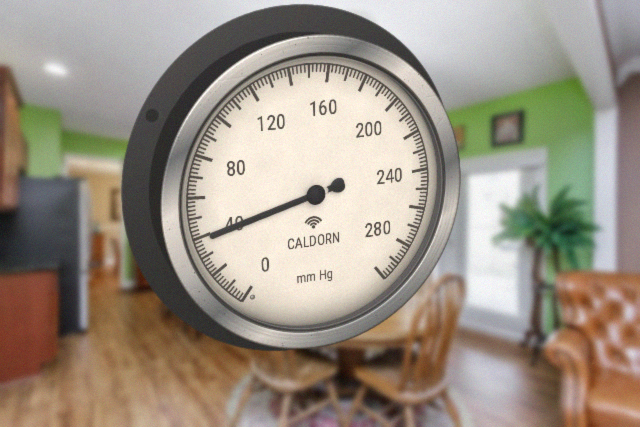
40 mmHg
